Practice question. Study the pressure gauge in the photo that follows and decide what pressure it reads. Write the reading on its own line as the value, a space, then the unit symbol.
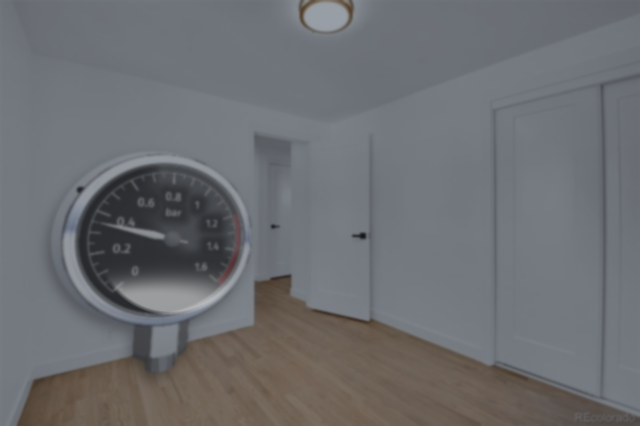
0.35 bar
